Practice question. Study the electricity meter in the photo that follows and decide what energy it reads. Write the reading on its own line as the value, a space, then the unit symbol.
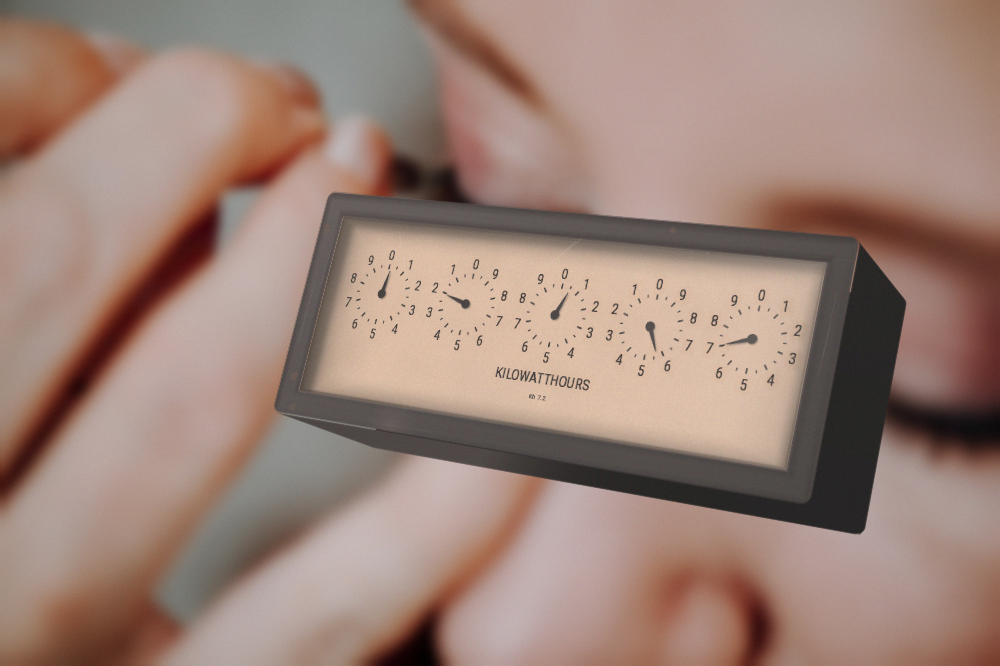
2057 kWh
